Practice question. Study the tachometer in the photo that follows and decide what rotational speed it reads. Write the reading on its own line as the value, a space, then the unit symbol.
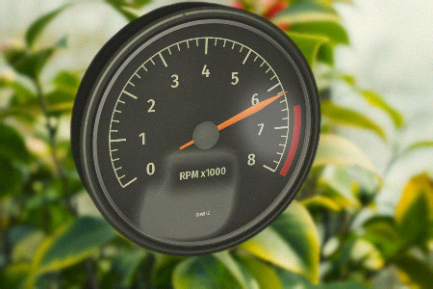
6200 rpm
